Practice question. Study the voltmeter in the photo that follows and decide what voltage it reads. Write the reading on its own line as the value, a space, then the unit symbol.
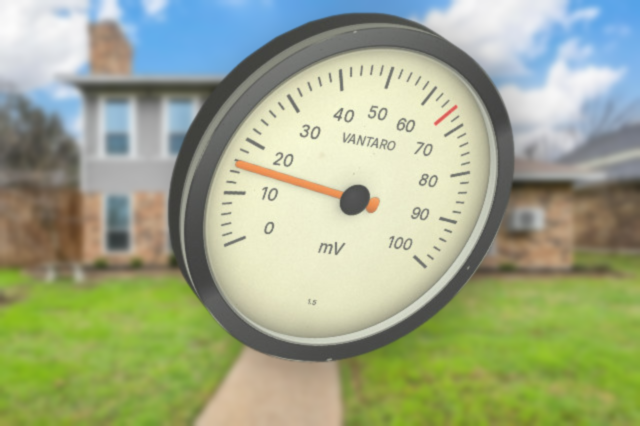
16 mV
